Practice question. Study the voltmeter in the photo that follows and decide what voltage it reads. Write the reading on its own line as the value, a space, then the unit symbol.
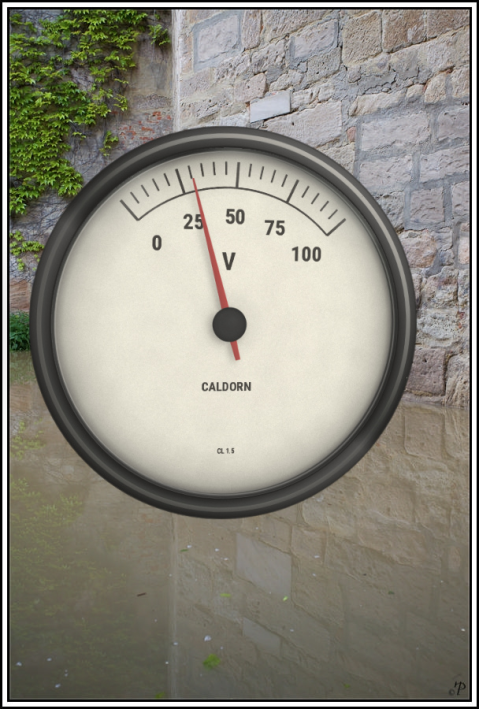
30 V
